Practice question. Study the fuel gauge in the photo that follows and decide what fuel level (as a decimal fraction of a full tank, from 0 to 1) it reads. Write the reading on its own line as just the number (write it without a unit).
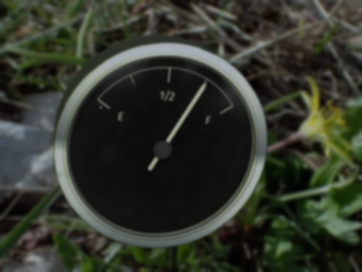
0.75
